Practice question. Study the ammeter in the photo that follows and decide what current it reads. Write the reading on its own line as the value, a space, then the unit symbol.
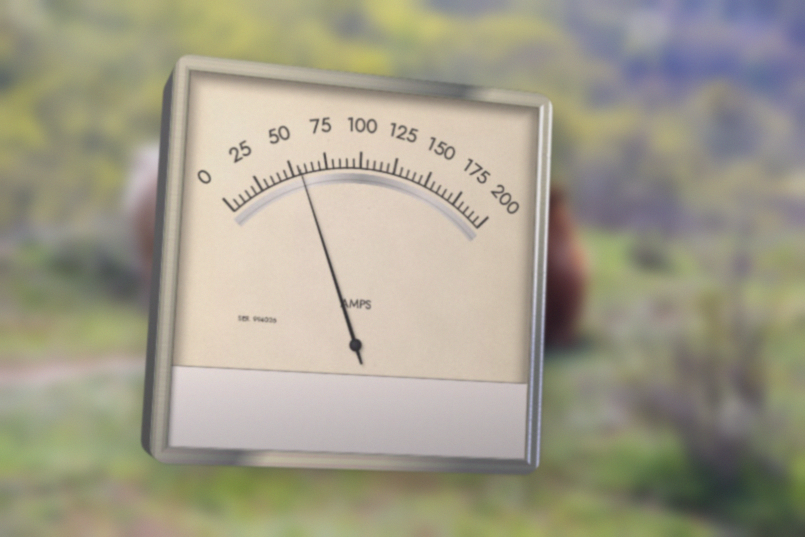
55 A
